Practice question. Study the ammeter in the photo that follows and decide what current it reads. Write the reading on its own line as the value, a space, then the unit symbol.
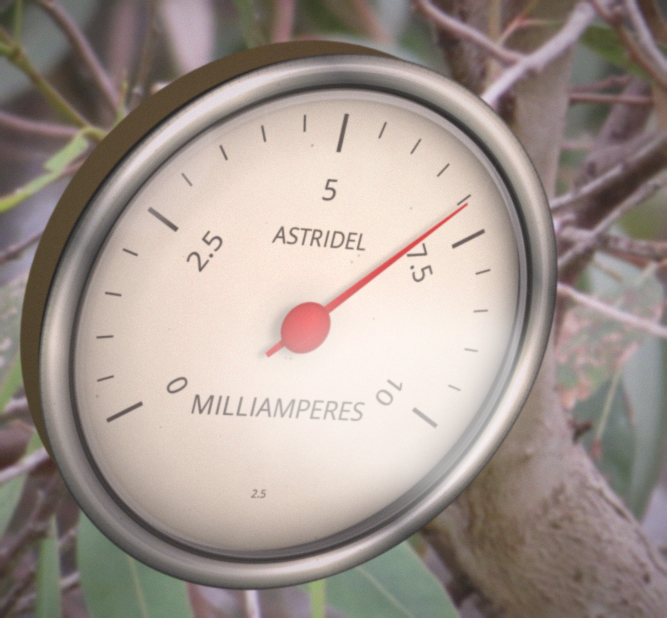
7 mA
